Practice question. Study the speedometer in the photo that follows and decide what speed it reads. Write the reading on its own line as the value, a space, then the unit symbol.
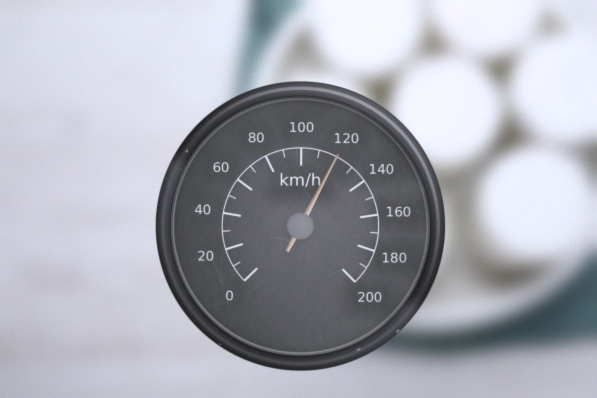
120 km/h
